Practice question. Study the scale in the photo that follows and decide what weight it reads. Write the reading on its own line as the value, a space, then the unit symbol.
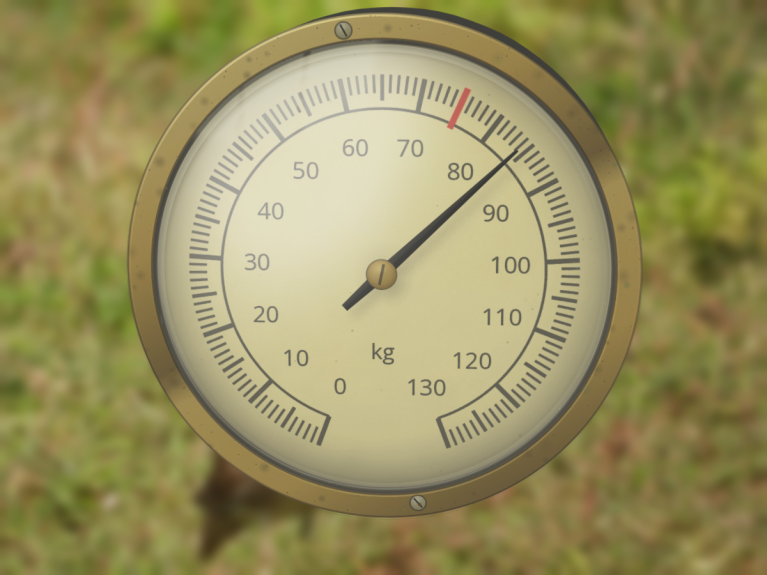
84 kg
